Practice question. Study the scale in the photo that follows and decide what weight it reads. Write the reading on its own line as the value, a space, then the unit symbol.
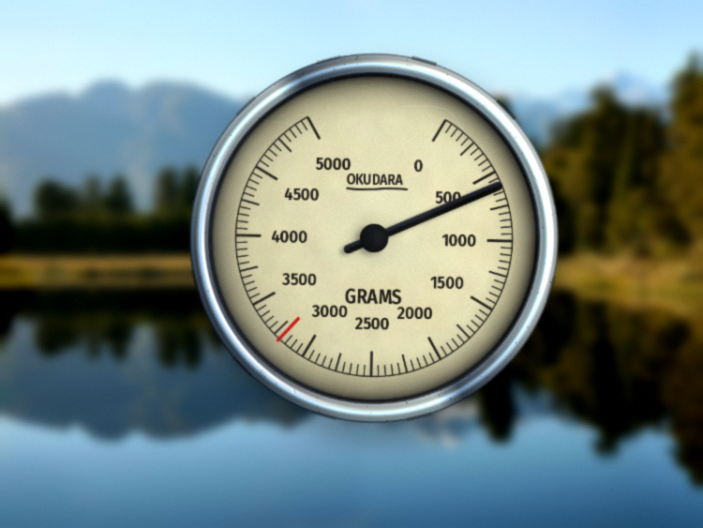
600 g
